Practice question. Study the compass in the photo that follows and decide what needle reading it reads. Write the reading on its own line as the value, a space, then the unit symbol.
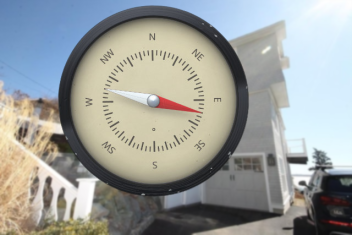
105 °
